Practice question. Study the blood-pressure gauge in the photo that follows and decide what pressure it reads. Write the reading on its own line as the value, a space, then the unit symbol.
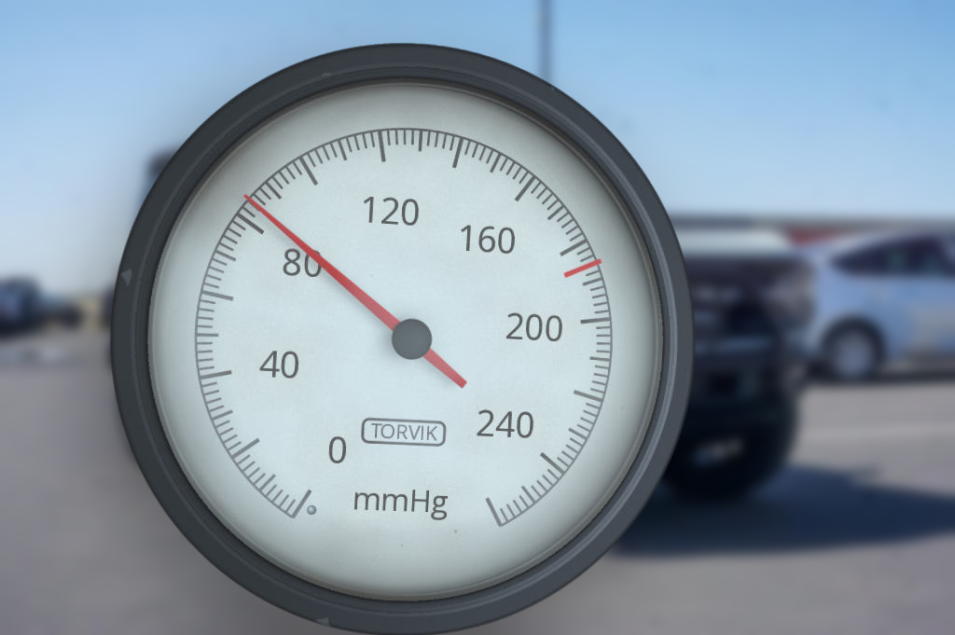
84 mmHg
